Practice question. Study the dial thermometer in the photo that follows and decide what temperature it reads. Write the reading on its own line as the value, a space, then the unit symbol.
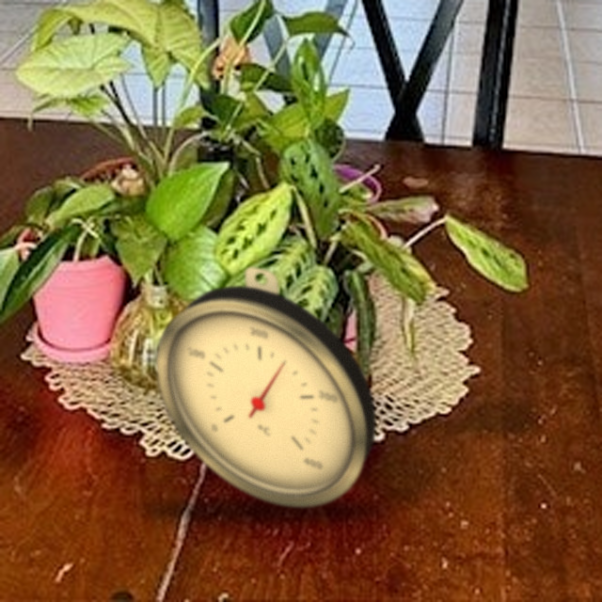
240 °C
